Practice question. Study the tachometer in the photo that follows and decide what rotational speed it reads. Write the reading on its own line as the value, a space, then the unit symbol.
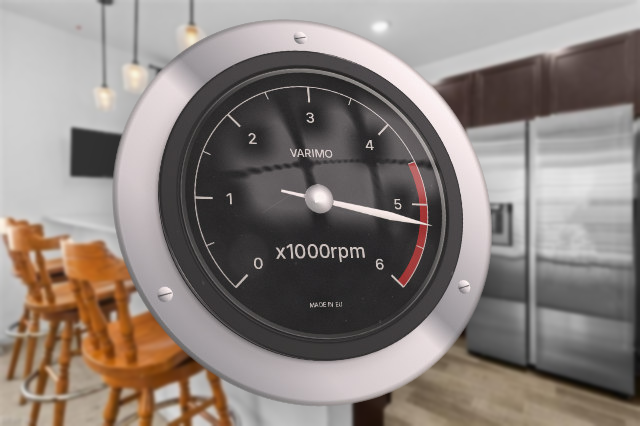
5250 rpm
